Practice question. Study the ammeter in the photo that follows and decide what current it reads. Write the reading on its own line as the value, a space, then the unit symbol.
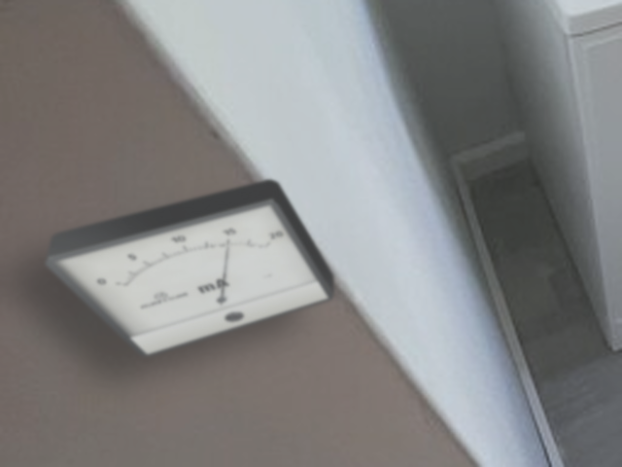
15 mA
